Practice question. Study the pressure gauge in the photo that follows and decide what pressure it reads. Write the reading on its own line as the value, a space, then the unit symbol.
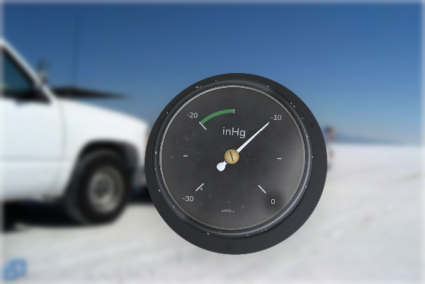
-10 inHg
